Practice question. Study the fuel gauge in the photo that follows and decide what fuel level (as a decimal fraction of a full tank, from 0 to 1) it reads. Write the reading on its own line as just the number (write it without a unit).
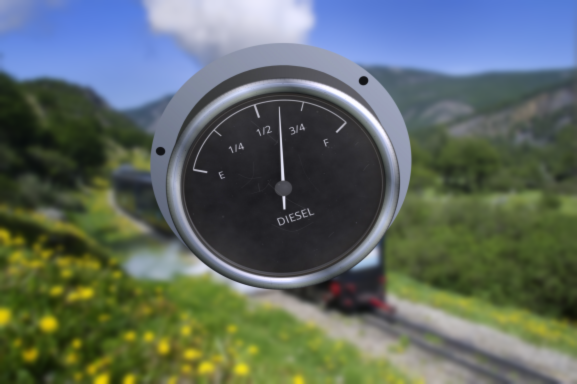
0.625
